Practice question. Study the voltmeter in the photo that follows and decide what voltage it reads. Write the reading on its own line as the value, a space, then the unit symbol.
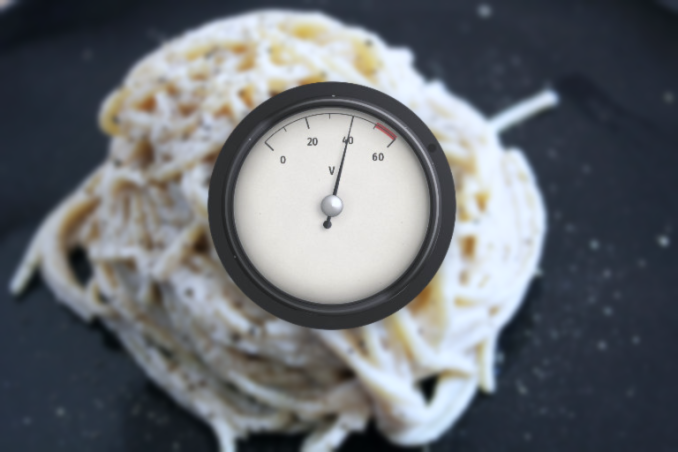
40 V
